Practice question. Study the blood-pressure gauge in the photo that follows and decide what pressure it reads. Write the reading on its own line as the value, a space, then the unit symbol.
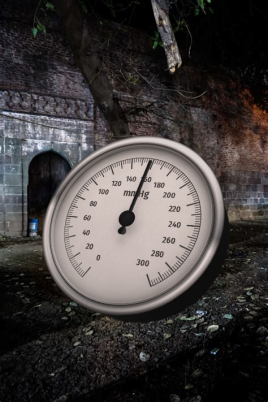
160 mmHg
